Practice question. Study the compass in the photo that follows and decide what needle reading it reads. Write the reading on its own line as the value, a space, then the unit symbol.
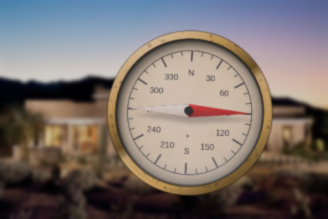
90 °
